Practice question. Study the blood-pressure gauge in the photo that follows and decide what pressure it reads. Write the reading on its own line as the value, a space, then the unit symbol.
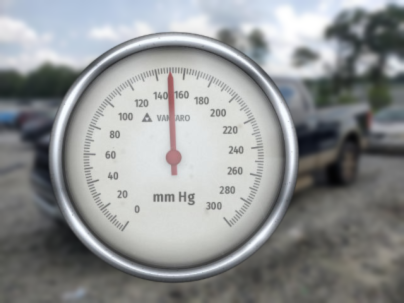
150 mmHg
